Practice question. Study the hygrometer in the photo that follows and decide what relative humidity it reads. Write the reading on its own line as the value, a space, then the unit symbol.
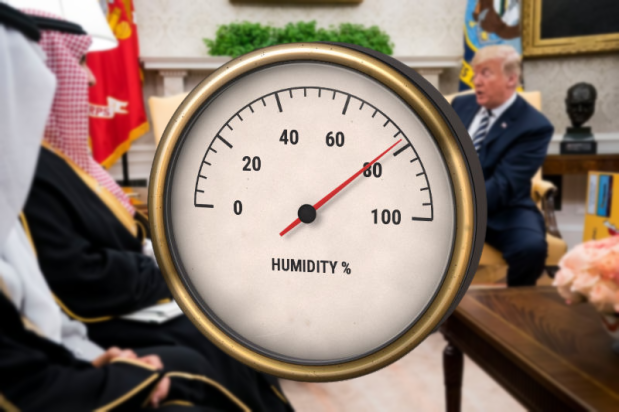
78 %
